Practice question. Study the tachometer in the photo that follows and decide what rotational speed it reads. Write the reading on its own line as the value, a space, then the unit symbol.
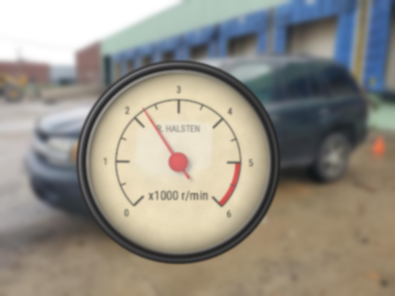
2250 rpm
